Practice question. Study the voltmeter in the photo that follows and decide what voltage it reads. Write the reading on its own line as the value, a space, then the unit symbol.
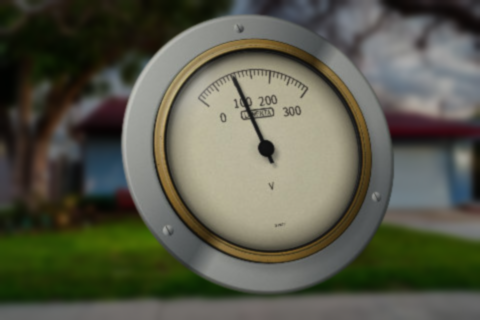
100 V
